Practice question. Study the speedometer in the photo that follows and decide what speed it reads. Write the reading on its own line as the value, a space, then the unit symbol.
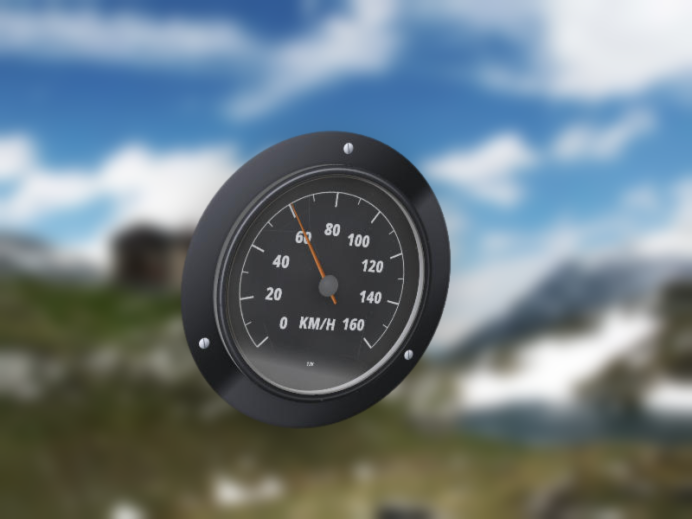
60 km/h
